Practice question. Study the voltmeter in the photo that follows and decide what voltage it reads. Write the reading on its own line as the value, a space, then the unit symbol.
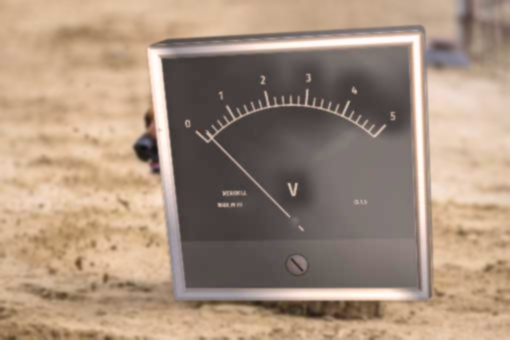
0.2 V
